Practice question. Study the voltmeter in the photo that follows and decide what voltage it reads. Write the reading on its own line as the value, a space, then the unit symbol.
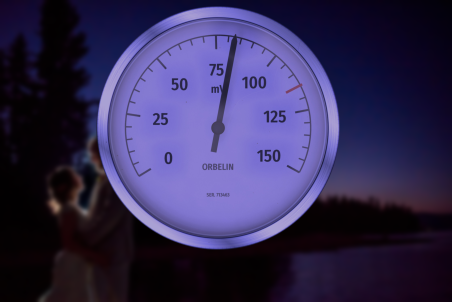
82.5 mV
